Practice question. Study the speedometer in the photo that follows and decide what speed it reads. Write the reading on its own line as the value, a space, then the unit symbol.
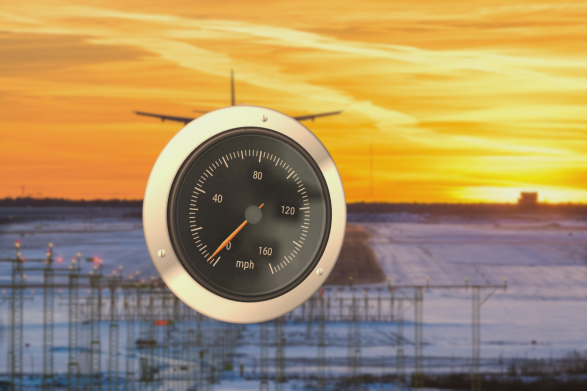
4 mph
